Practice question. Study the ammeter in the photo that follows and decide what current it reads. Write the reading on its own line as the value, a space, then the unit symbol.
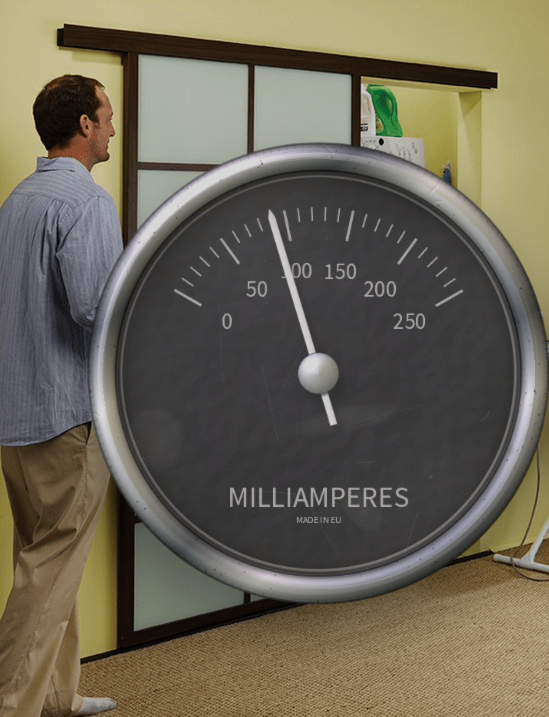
90 mA
